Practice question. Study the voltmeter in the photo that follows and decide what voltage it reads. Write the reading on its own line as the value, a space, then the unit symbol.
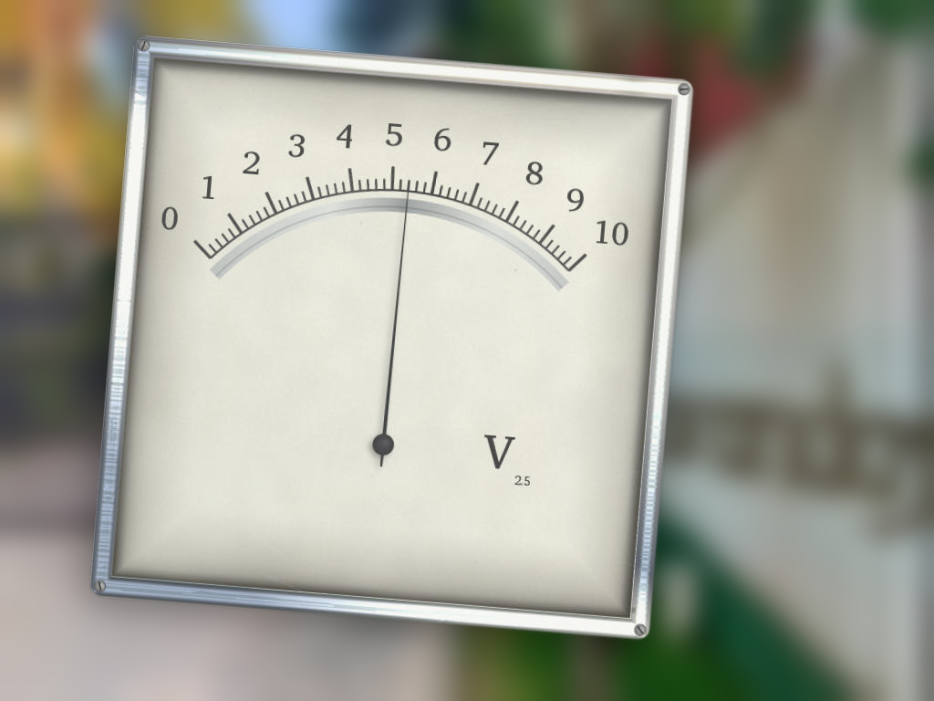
5.4 V
